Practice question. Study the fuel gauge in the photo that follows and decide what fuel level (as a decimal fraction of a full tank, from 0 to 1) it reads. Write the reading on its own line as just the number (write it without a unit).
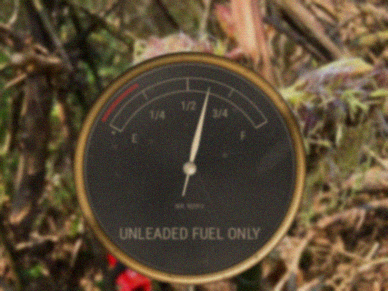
0.625
